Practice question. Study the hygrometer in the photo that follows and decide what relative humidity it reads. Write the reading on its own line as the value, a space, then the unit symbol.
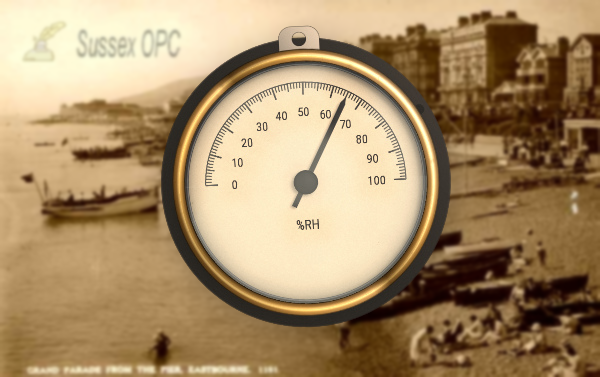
65 %
